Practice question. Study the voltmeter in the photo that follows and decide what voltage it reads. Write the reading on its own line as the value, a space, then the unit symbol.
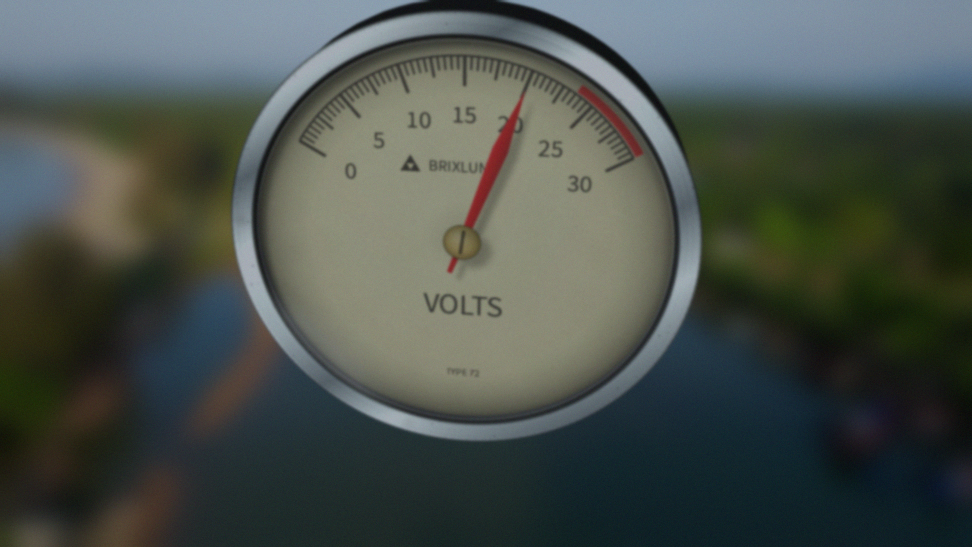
20 V
